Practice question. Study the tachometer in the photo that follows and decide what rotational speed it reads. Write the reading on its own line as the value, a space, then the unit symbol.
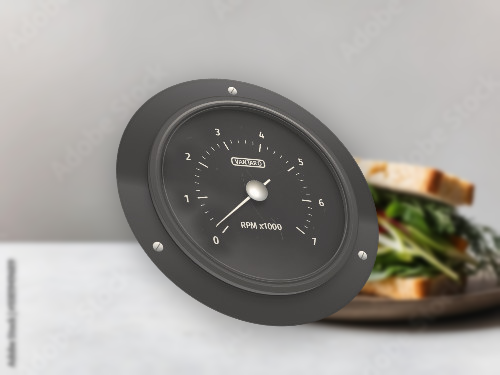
200 rpm
